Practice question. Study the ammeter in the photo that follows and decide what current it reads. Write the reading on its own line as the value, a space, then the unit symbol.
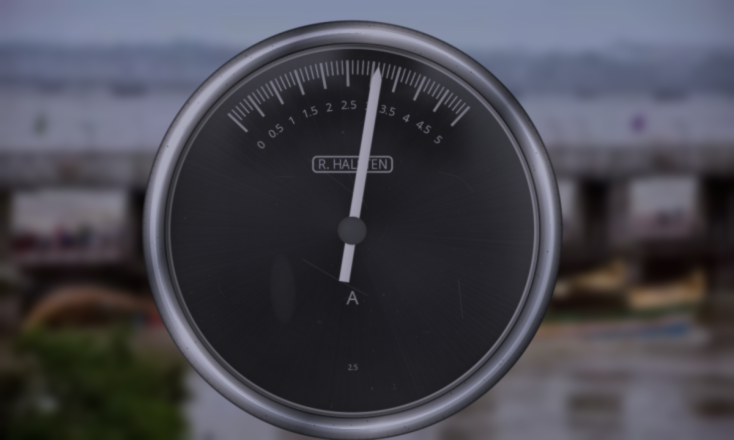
3.1 A
